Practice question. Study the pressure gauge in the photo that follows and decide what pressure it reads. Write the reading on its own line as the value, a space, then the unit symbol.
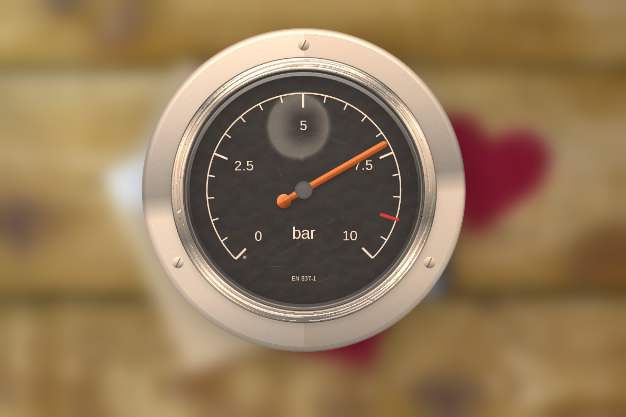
7.25 bar
